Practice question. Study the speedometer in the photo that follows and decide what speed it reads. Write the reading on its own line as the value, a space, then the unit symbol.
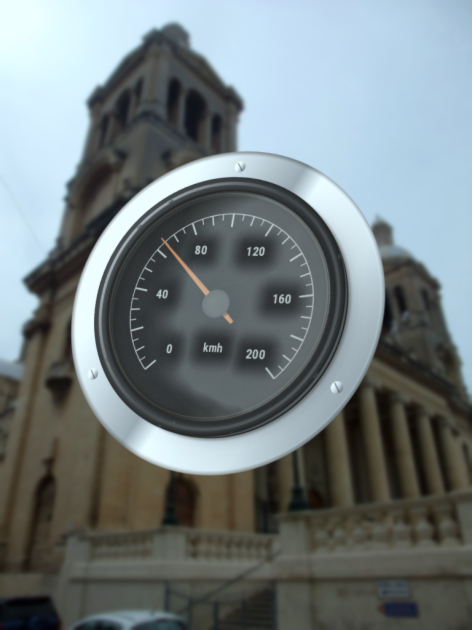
65 km/h
